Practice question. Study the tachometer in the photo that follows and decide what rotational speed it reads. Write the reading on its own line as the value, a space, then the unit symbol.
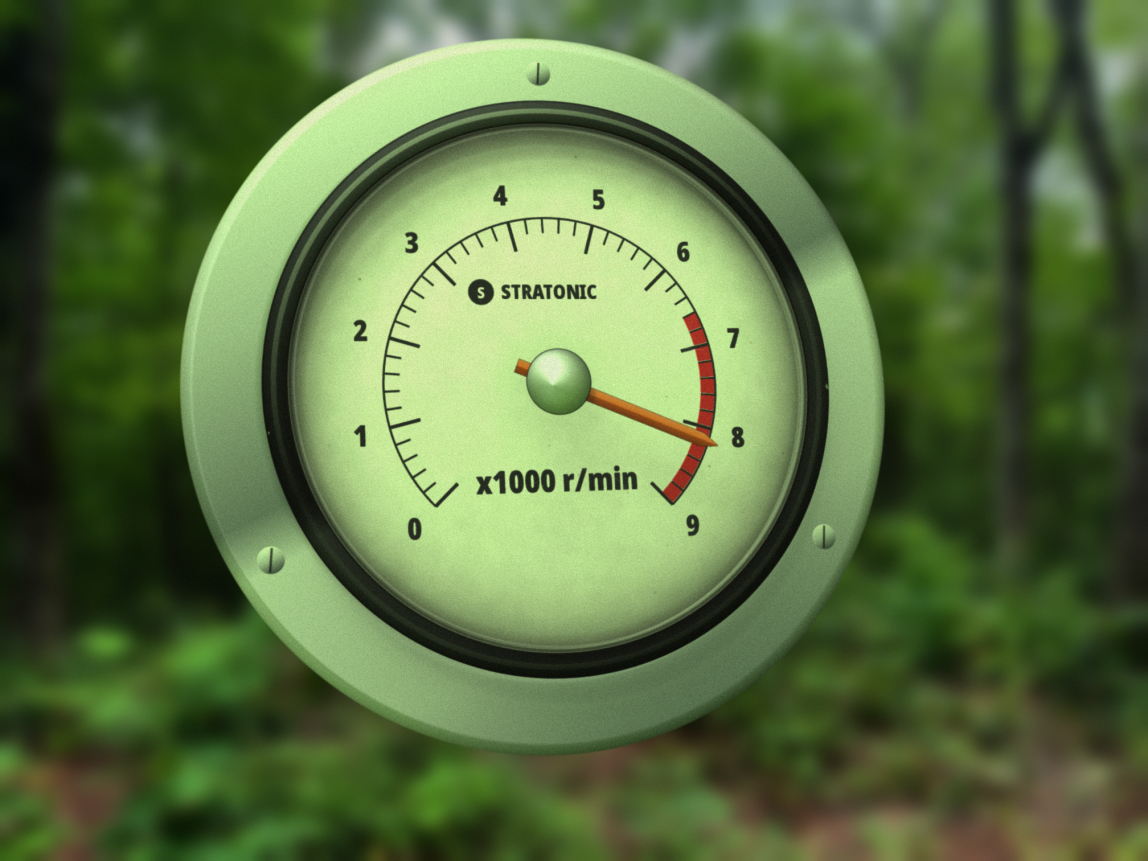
8200 rpm
